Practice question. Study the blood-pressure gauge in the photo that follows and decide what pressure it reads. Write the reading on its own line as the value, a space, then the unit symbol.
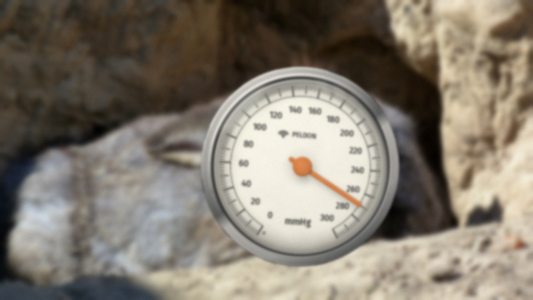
270 mmHg
